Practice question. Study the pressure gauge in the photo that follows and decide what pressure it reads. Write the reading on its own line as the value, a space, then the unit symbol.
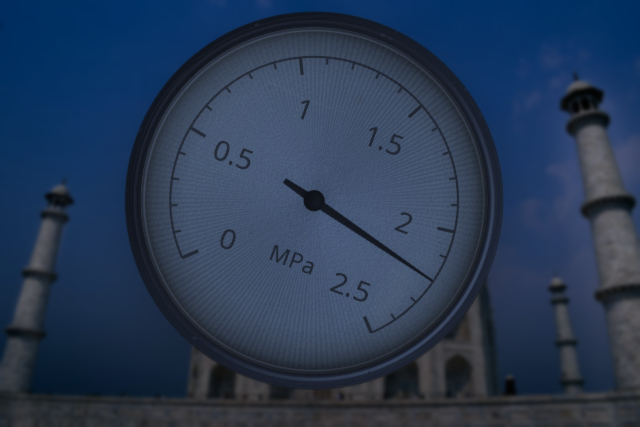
2.2 MPa
